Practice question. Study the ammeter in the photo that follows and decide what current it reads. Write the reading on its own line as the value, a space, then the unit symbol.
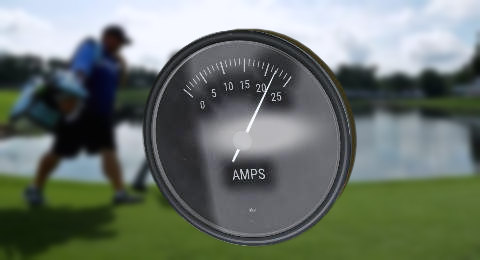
22 A
